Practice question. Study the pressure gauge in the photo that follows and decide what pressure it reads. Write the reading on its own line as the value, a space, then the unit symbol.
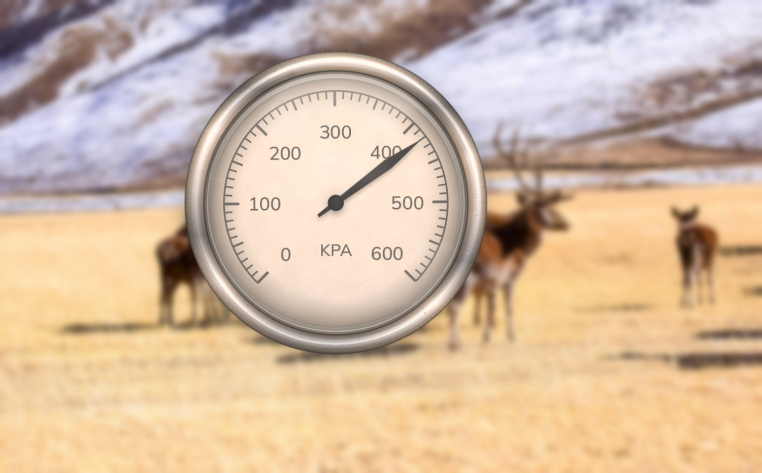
420 kPa
